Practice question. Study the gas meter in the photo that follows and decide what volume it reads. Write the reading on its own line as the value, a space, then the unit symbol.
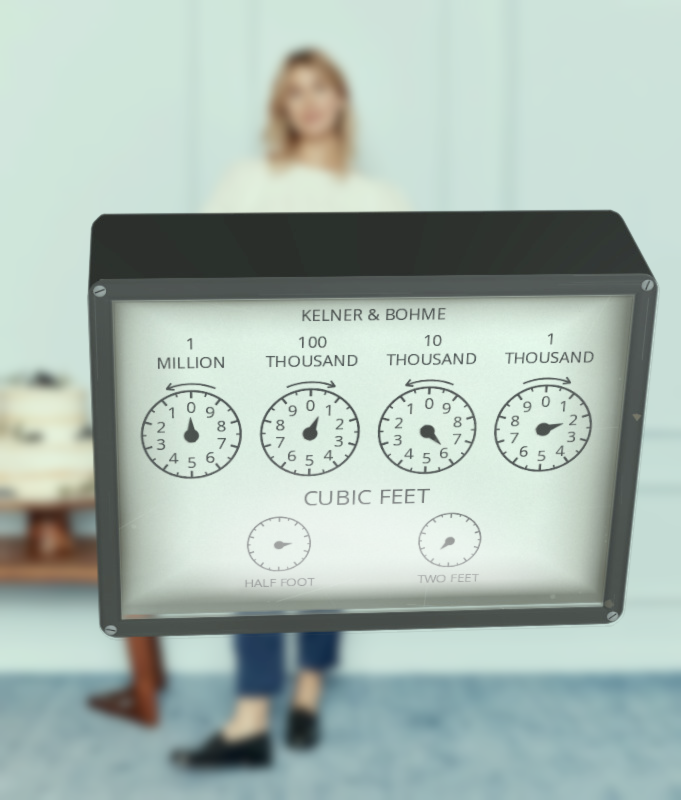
6200 ft³
